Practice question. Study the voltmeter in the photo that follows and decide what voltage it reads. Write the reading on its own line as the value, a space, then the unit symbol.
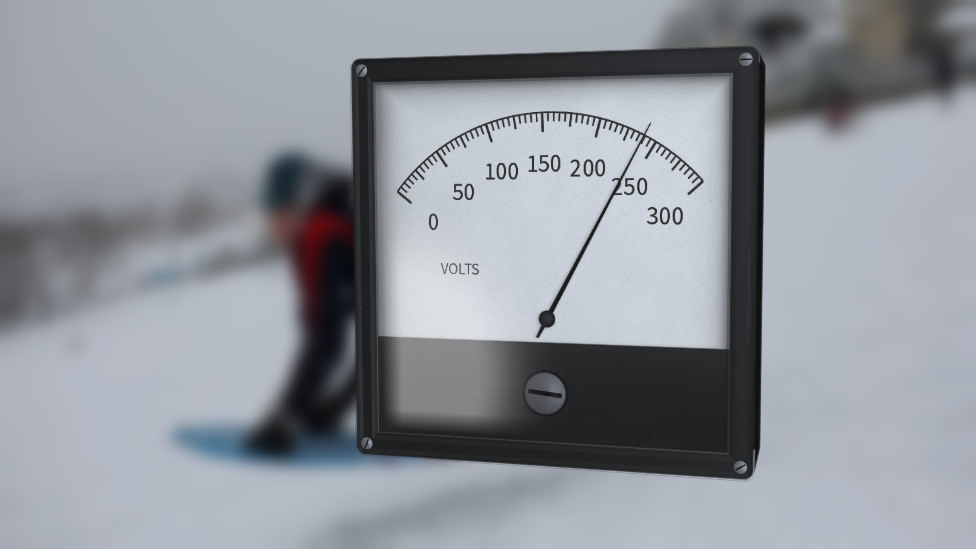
240 V
